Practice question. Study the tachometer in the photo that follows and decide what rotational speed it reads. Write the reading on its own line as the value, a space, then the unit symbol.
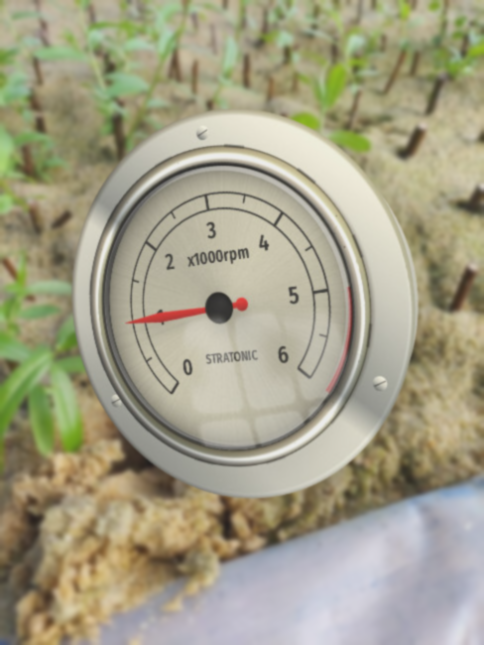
1000 rpm
